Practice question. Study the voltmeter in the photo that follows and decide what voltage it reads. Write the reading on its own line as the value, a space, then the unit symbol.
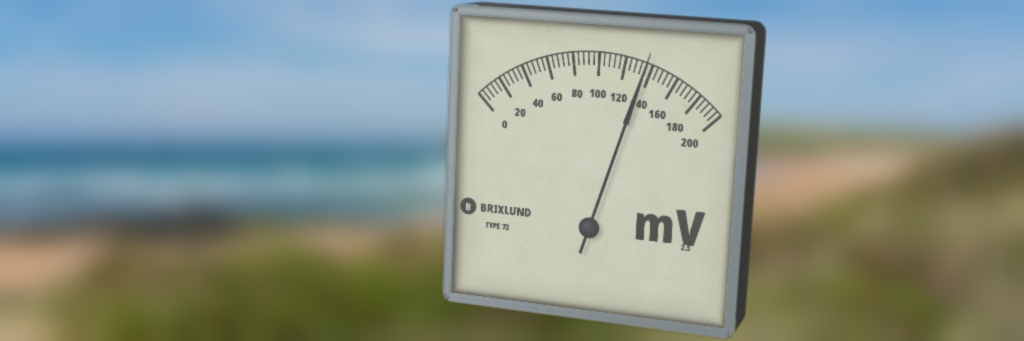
136 mV
